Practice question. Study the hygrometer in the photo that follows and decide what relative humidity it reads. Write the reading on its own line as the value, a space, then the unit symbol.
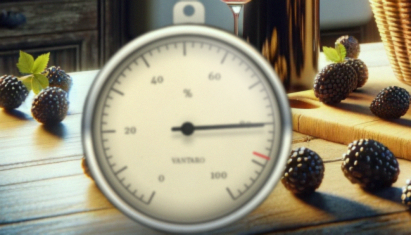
80 %
